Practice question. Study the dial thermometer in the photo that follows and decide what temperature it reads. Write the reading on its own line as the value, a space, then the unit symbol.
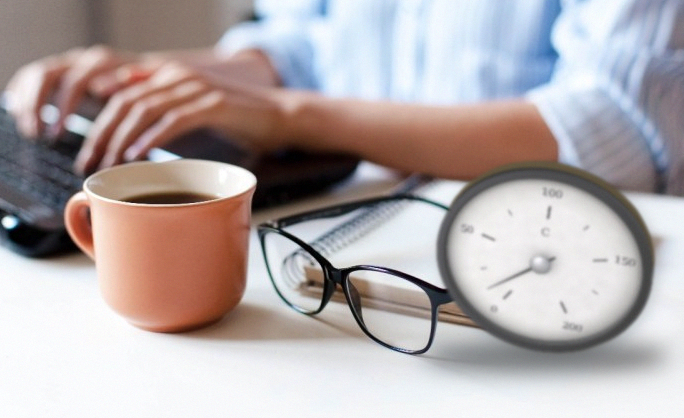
12.5 °C
